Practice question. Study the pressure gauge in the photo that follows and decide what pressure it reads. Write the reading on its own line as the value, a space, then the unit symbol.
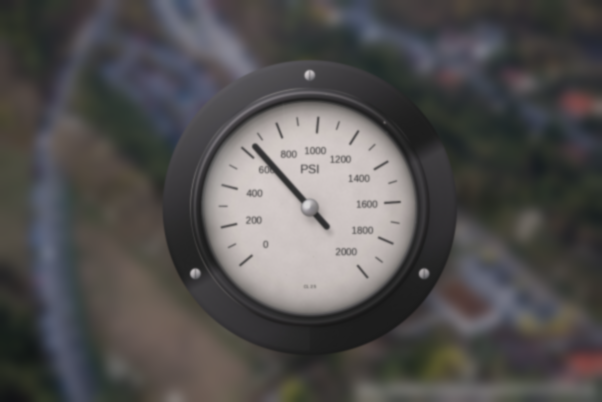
650 psi
